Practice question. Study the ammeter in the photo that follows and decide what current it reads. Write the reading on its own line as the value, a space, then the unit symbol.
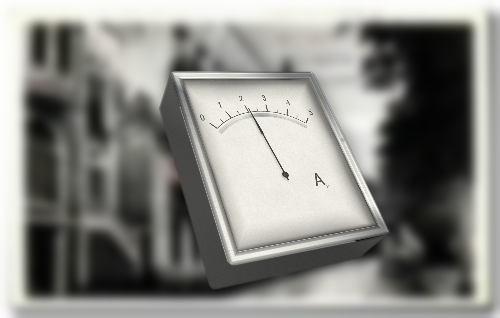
2 A
